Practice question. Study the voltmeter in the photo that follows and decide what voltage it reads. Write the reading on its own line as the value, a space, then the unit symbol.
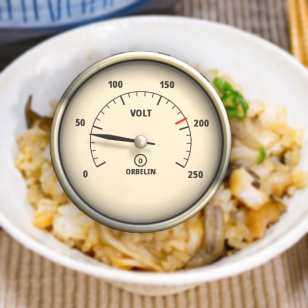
40 V
